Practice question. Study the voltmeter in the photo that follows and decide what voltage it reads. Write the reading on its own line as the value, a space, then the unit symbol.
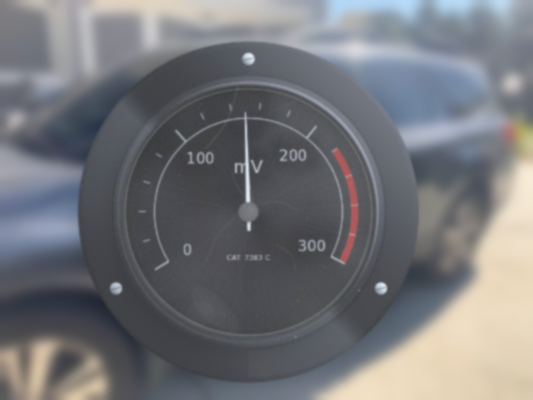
150 mV
